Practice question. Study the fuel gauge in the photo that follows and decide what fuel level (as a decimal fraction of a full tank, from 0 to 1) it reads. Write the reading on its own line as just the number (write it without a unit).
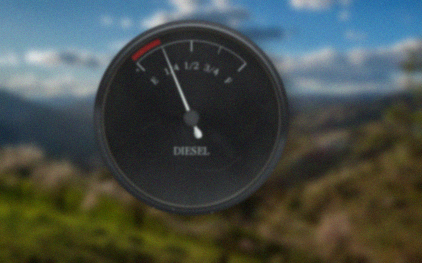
0.25
